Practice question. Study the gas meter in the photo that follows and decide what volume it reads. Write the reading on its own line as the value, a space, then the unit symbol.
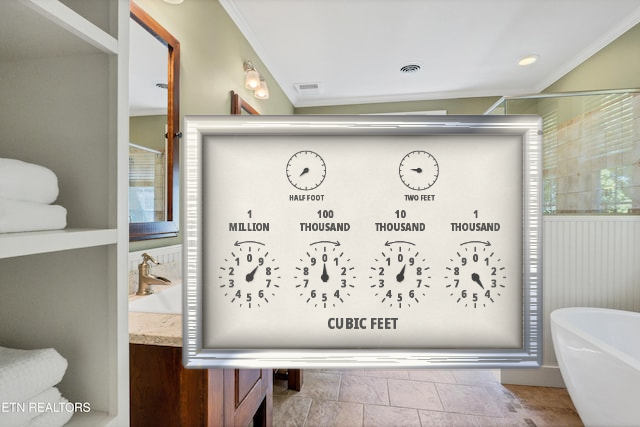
899400 ft³
